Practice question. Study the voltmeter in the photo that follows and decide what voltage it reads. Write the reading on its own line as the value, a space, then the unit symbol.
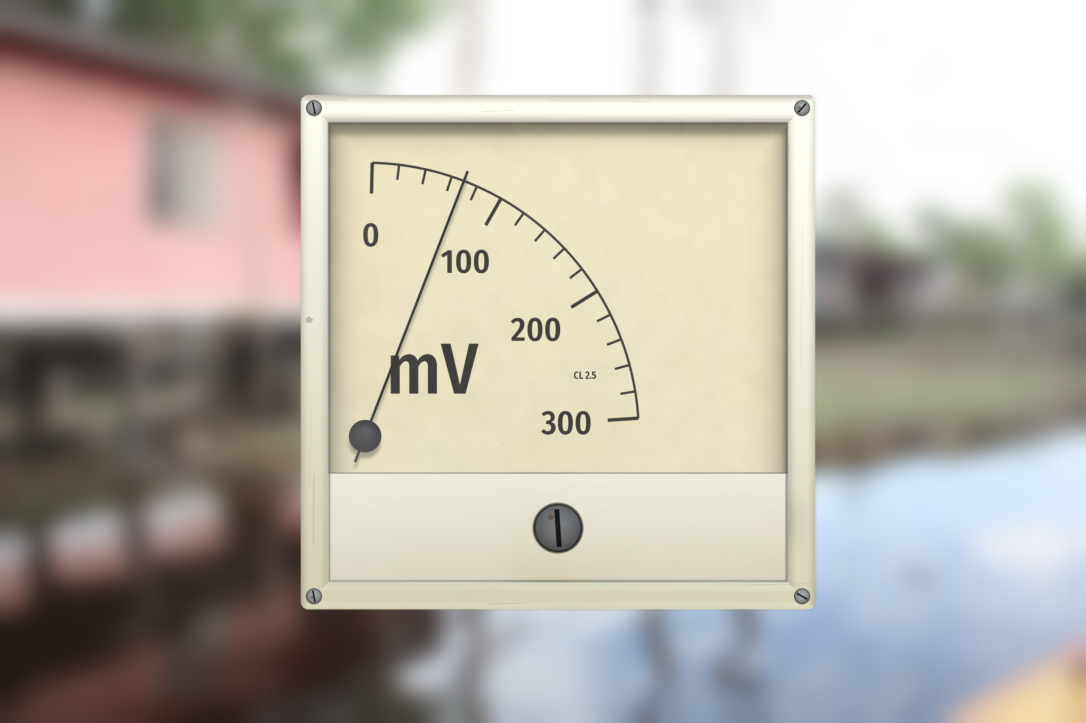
70 mV
